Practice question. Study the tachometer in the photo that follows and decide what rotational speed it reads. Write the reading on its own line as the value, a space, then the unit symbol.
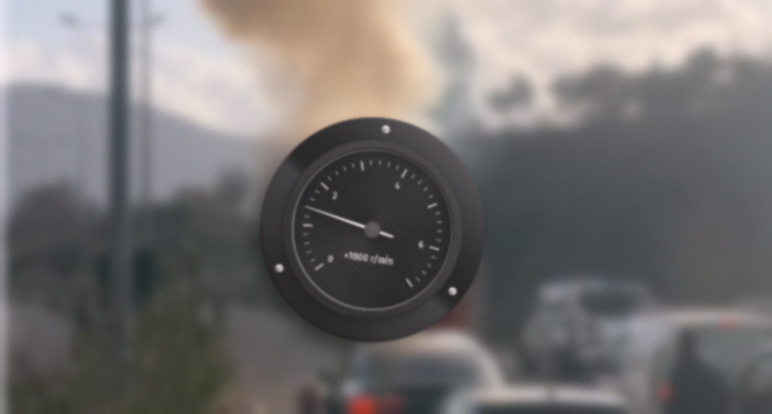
1400 rpm
